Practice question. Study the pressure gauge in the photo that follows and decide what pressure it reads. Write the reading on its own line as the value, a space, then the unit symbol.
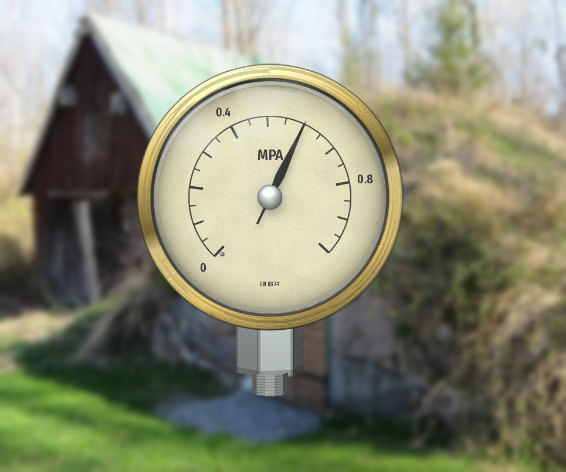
0.6 MPa
